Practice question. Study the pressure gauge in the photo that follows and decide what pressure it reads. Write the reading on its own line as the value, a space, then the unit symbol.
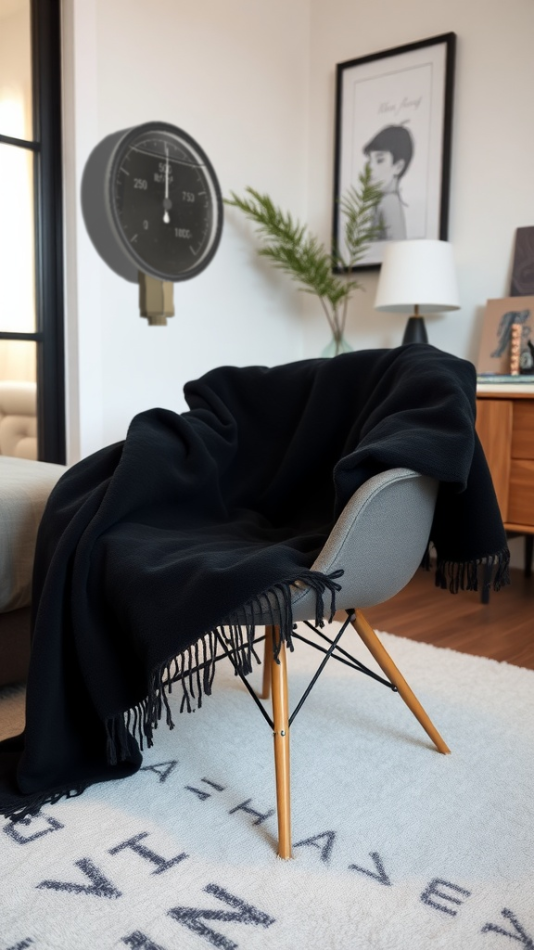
500 psi
